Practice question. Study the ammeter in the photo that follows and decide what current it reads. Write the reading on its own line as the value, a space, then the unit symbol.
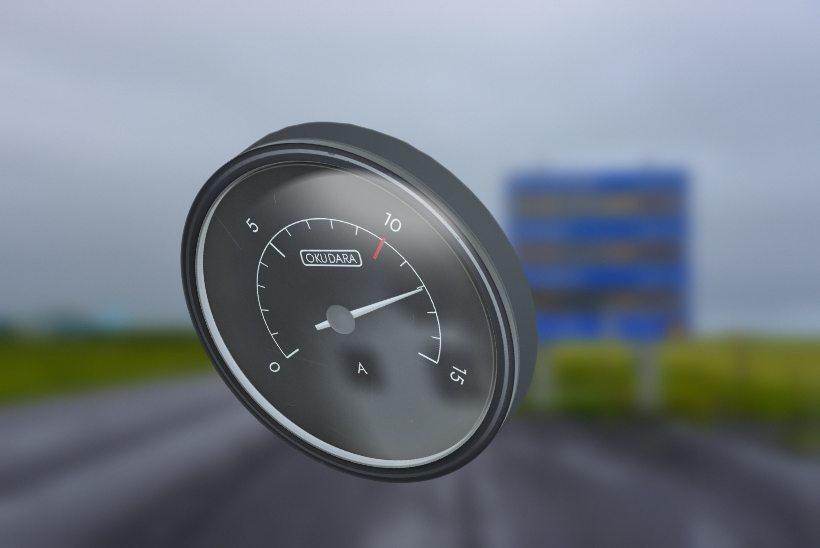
12 A
